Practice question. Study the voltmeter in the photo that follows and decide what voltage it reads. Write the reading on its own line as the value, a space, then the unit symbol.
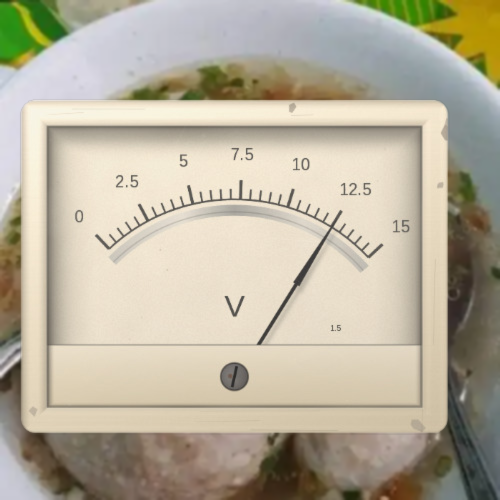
12.5 V
